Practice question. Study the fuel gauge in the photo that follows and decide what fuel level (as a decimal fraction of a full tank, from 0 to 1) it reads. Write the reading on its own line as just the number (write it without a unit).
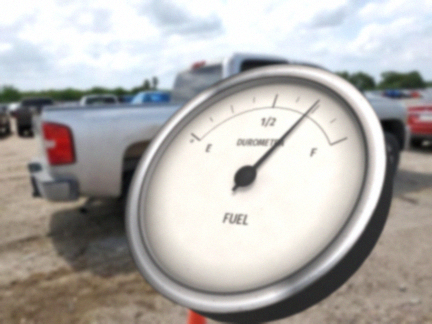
0.75
